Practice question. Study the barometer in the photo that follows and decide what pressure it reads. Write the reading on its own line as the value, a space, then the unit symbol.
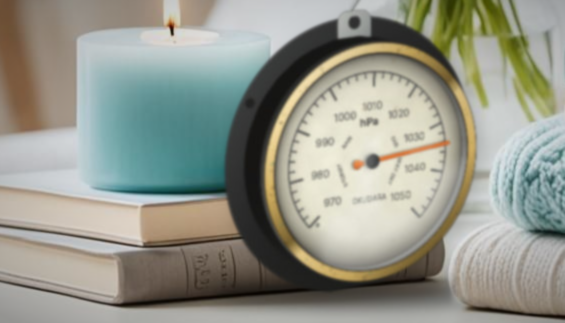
1034 hPa
